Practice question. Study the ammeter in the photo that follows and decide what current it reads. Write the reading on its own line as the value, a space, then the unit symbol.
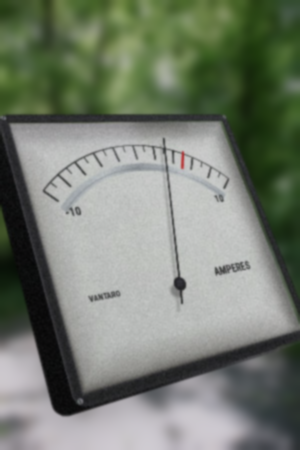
3 A
